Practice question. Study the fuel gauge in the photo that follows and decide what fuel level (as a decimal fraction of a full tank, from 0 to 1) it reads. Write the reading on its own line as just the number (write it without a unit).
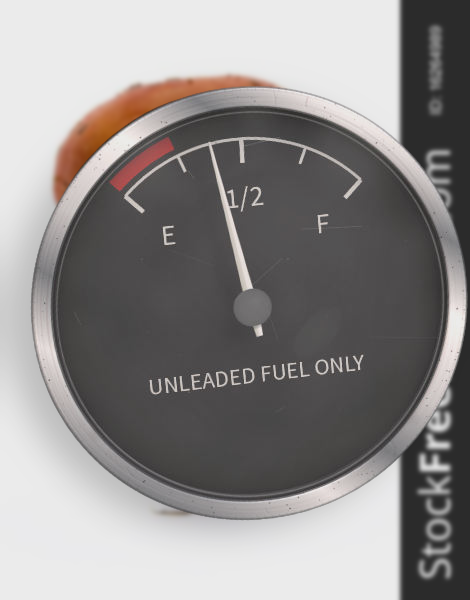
0.375
